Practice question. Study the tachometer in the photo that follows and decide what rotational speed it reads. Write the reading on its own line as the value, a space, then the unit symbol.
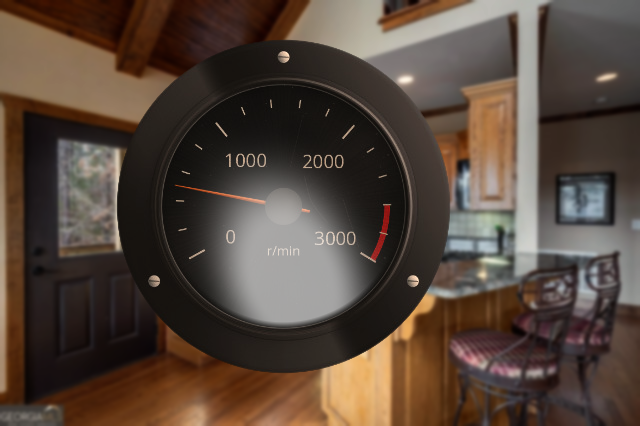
500 rpm
